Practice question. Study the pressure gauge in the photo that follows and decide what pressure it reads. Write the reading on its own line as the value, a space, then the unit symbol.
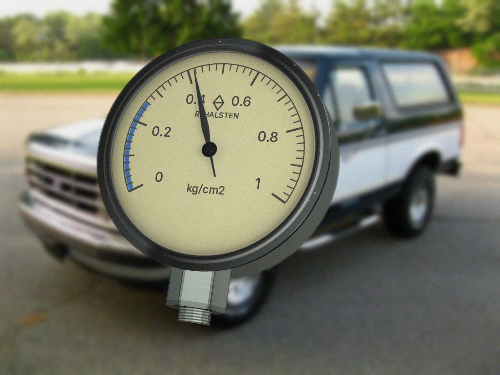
0.42 kg/cm²
